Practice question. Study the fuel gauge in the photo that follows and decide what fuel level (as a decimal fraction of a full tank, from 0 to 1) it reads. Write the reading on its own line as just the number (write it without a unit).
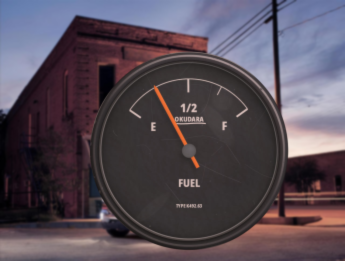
0.25
